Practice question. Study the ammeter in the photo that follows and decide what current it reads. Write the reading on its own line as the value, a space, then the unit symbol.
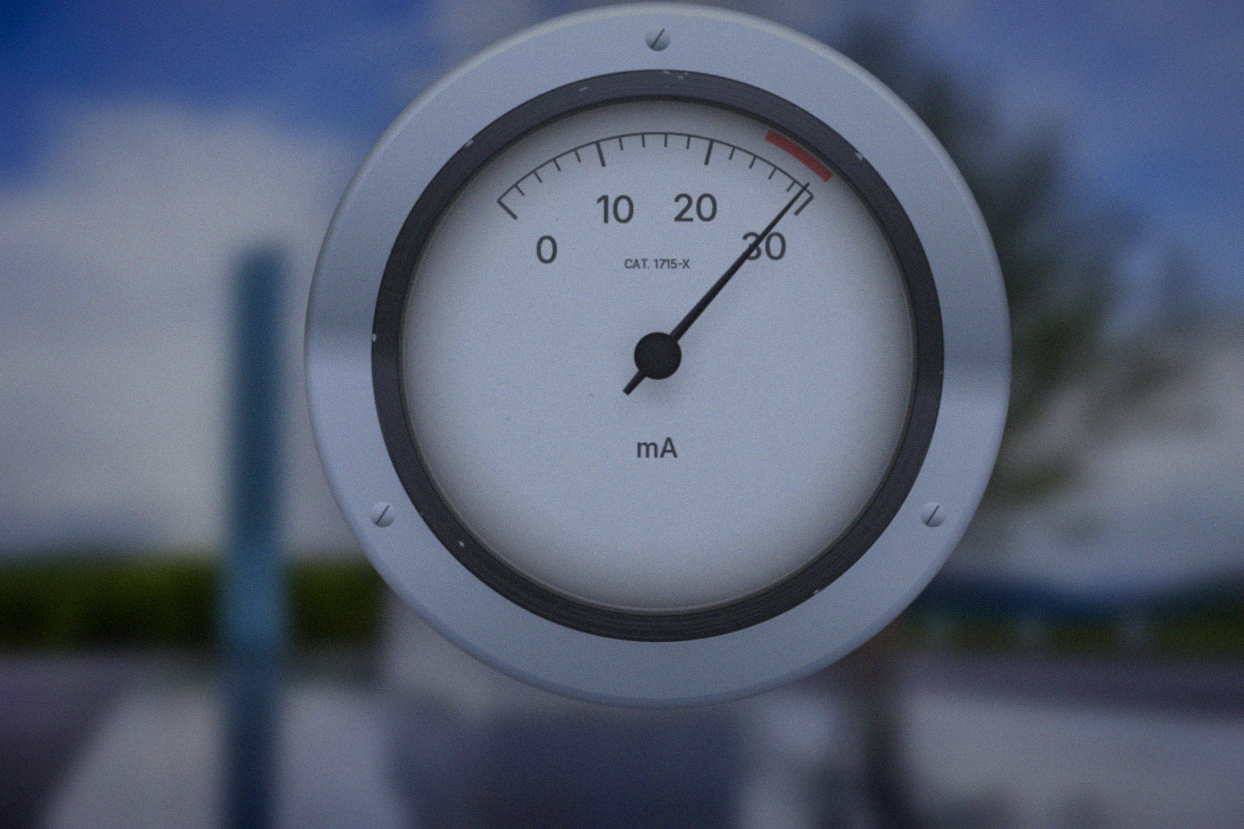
29 mA
